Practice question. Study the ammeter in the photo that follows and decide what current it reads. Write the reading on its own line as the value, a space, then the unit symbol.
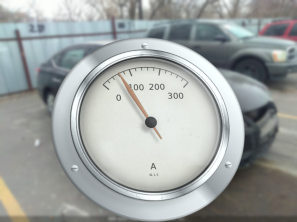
60 A
